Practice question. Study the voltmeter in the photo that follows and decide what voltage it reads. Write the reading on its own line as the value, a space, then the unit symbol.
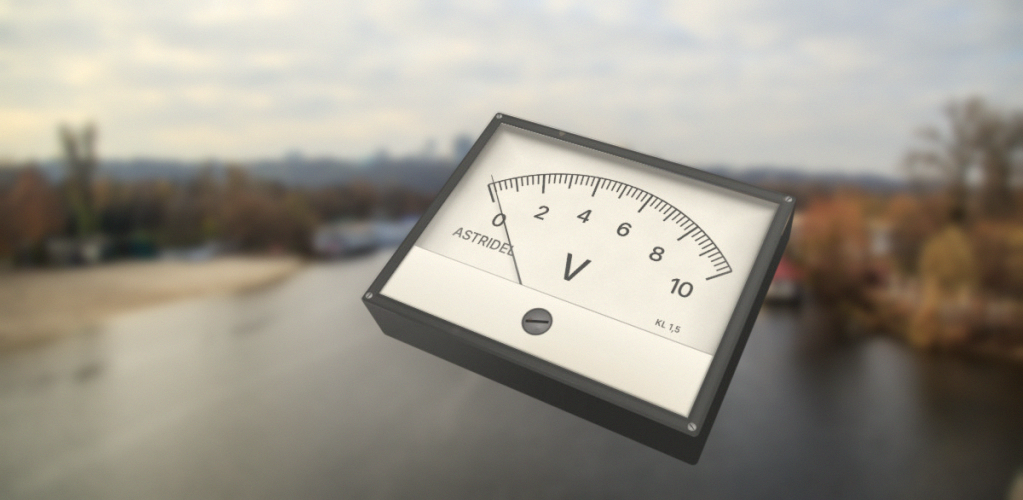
0.2 V
